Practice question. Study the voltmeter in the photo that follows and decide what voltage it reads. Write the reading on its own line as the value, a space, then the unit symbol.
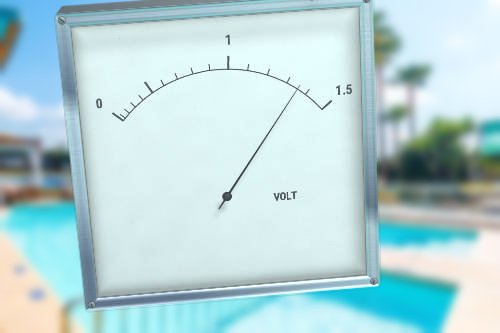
1.35 V
